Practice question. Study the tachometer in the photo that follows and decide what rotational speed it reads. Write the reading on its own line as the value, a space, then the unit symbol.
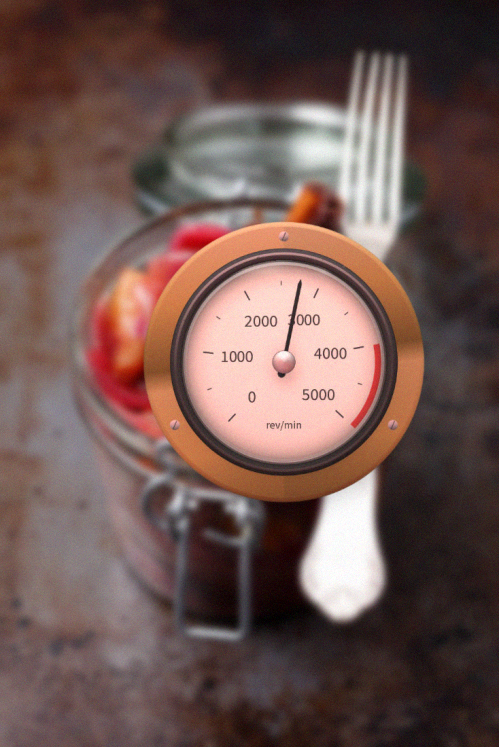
2750 rpm
